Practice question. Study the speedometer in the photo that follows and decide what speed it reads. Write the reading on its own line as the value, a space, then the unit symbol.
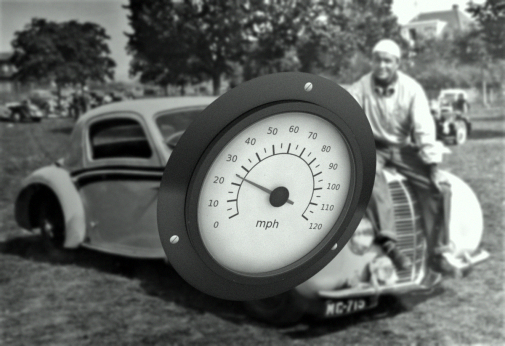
25 mph
